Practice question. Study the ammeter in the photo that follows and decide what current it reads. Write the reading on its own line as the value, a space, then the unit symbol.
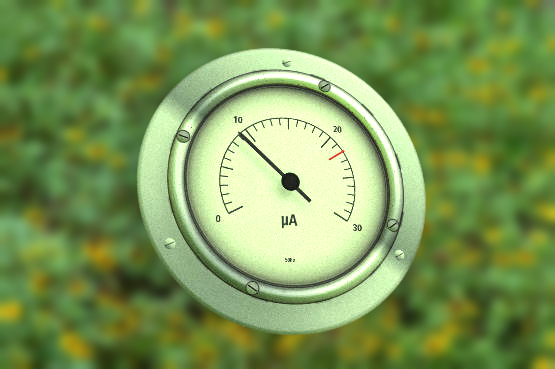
9 µA
